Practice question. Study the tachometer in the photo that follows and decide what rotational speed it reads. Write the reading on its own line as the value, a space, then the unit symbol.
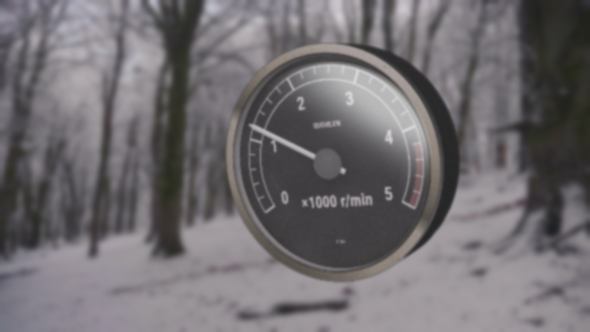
1200 rpm
